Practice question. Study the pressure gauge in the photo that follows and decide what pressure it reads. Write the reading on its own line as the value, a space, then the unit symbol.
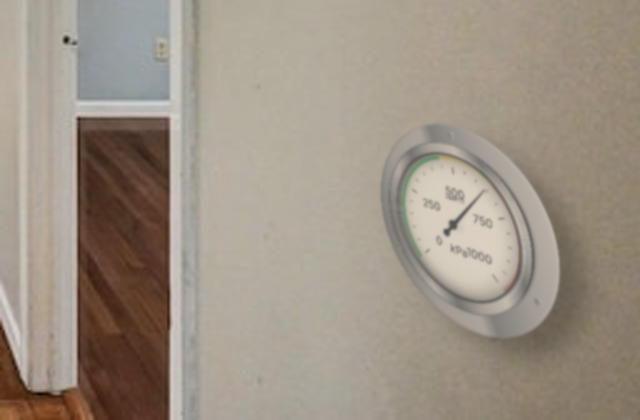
650 kPa
